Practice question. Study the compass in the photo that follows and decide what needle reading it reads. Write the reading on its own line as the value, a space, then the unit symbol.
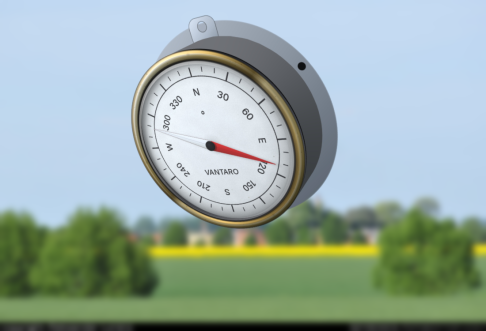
110 °
